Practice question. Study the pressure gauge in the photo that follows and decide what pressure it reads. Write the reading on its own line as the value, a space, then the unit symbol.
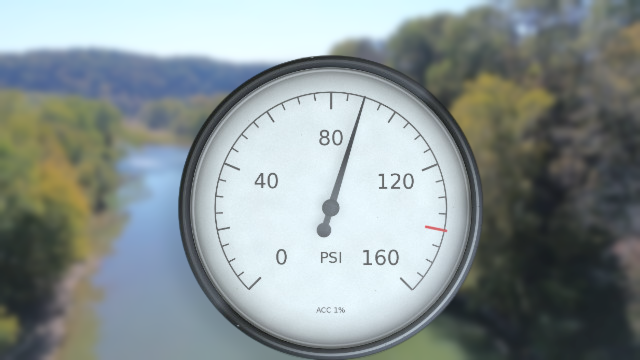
90 psi
